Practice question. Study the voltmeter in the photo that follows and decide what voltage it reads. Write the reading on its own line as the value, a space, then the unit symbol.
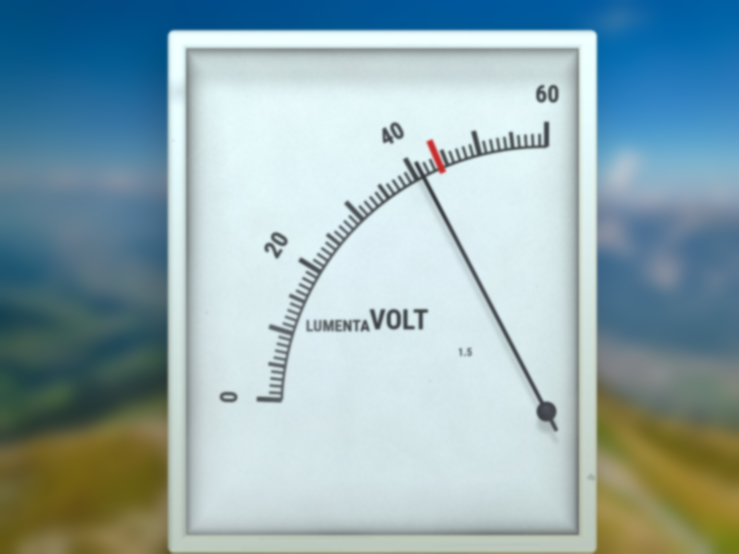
41 V
